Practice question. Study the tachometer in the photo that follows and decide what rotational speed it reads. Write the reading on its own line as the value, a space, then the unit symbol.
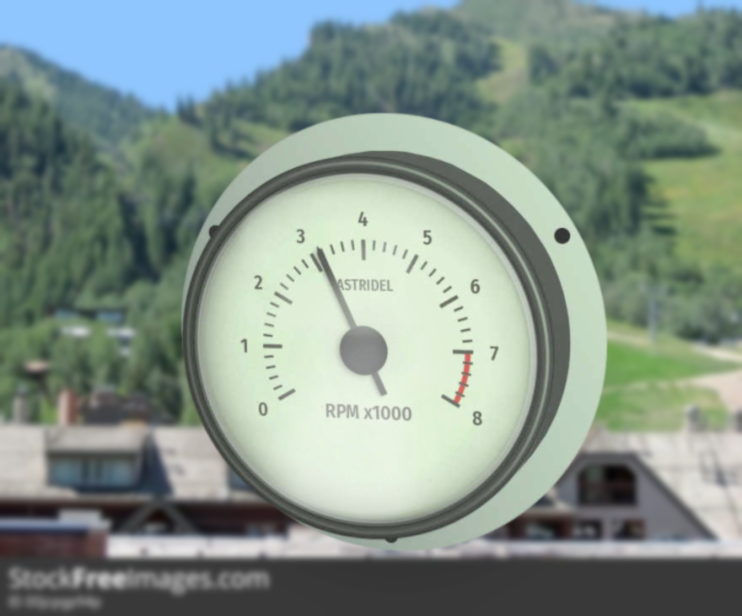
3200 rpm
